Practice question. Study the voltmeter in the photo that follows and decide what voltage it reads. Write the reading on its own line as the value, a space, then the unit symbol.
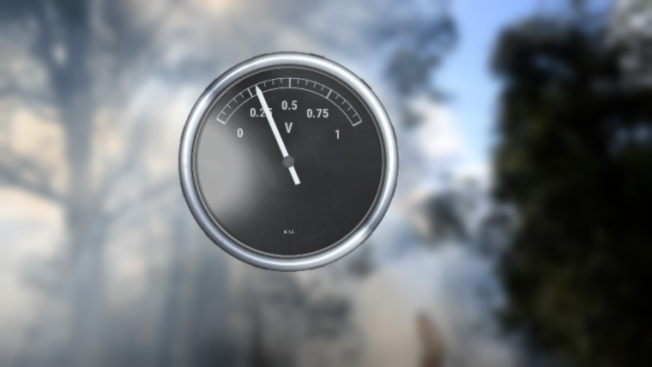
0.3 V
